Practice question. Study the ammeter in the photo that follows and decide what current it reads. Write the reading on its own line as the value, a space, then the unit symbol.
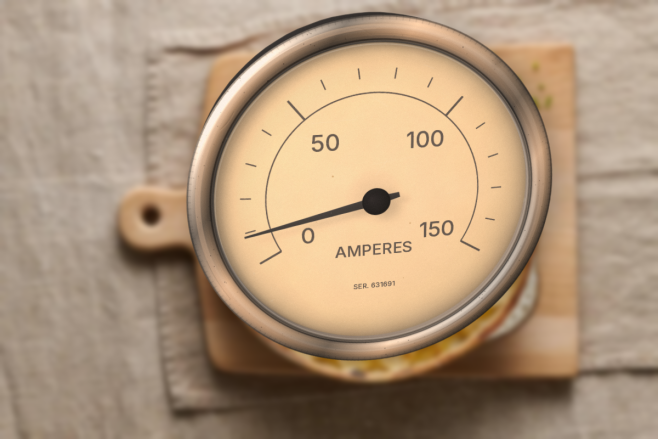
10 A
